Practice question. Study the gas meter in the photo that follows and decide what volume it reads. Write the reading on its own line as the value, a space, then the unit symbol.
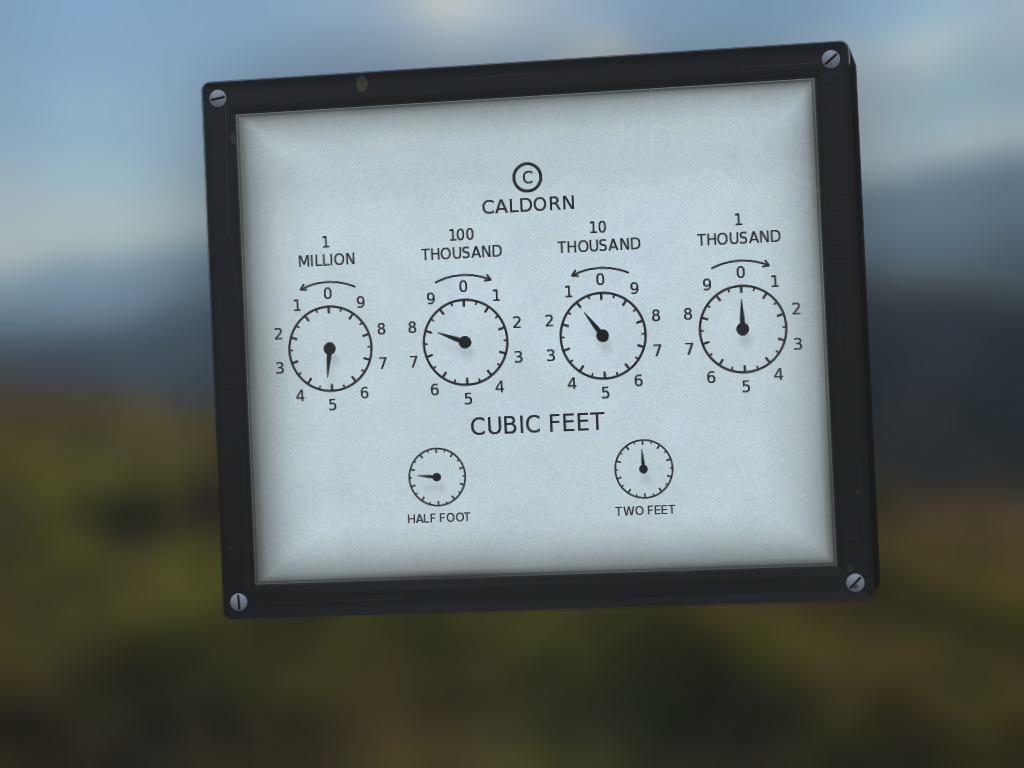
481000 ft³
